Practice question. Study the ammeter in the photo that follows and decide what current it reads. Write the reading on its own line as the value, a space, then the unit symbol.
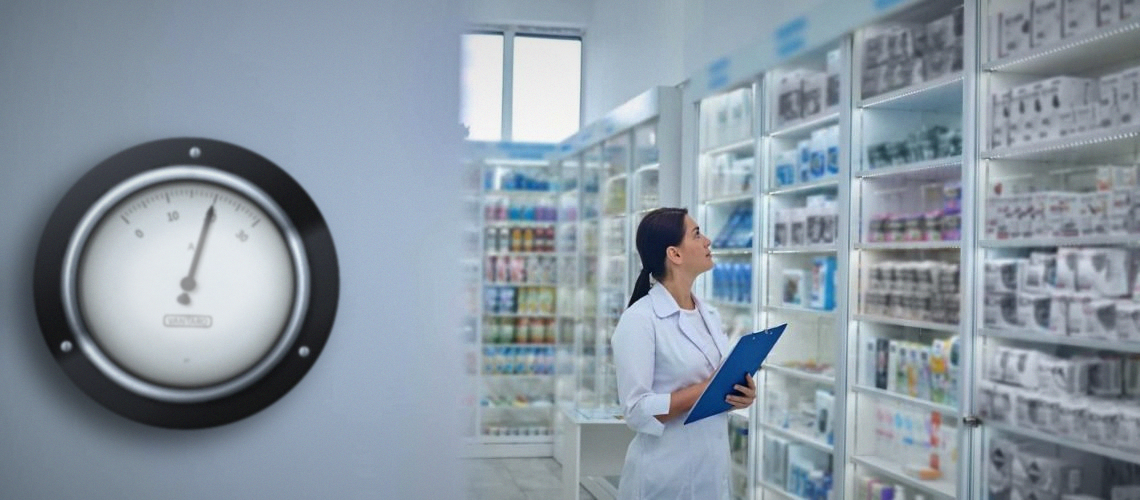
20 A
